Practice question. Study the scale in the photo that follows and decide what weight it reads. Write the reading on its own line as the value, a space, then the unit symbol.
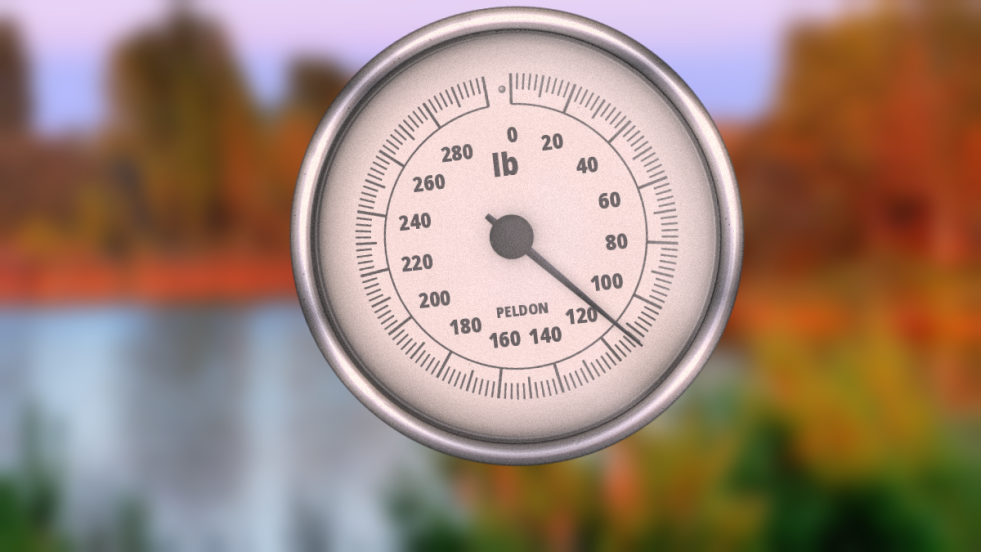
112 lb
